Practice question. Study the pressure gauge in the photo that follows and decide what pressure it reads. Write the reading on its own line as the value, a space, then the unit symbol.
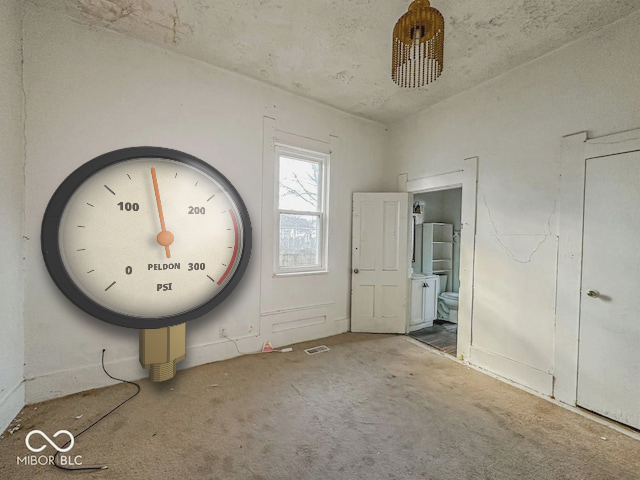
140 psi
